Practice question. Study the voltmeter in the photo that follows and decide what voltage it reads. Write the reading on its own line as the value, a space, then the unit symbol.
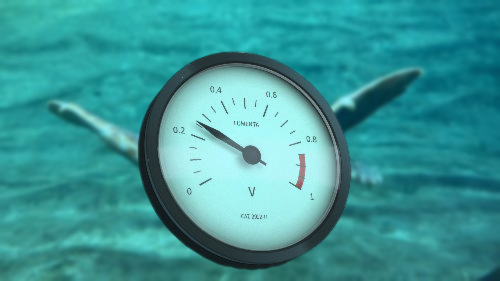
0.25 V
